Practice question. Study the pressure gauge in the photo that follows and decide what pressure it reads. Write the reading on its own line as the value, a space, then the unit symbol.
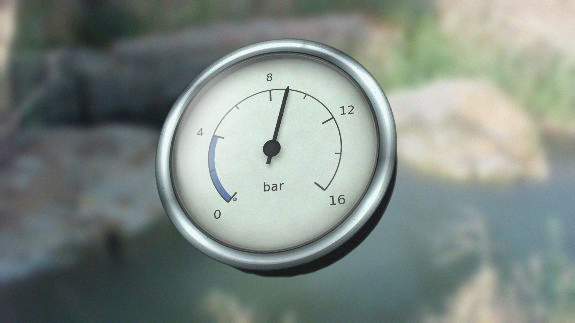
9 bar
